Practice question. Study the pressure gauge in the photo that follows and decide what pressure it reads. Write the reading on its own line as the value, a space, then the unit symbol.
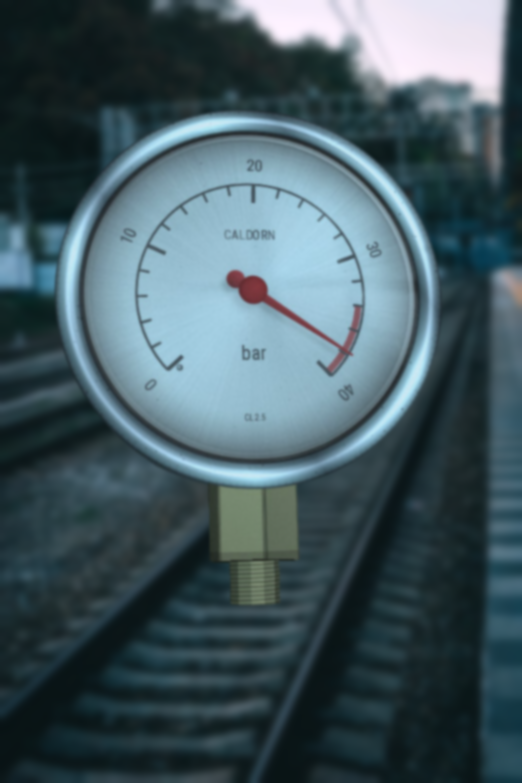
38 bar
